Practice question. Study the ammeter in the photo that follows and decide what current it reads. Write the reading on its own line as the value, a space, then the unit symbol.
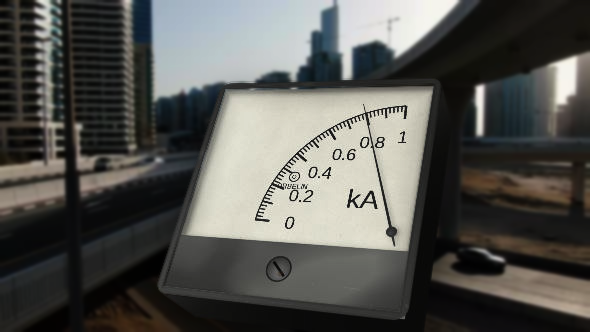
0.8 kA
